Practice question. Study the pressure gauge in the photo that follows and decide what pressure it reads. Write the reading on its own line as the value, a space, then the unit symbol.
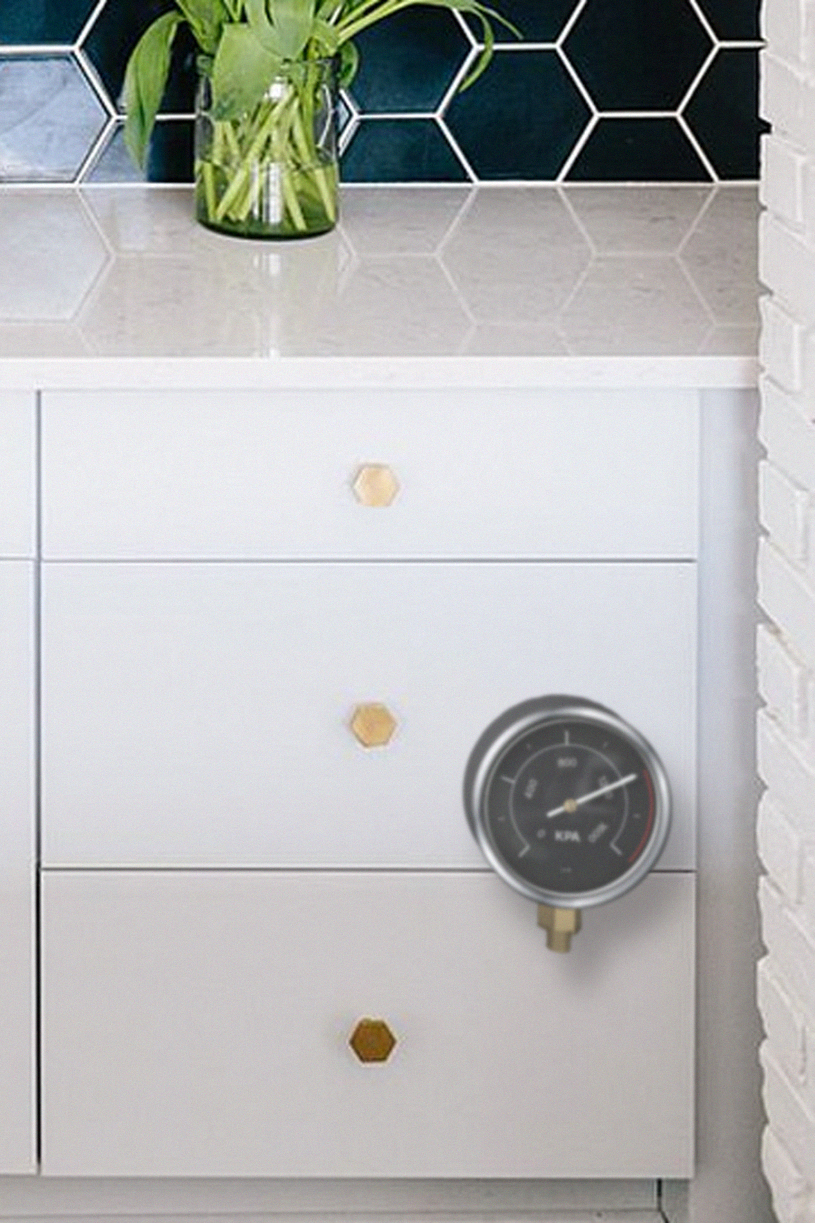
1200 kPa
